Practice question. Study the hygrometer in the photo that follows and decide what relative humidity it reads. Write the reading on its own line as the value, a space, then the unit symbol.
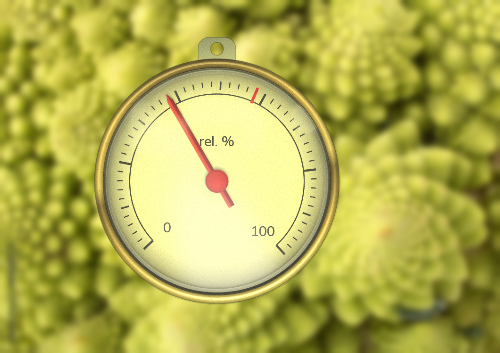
38 %
